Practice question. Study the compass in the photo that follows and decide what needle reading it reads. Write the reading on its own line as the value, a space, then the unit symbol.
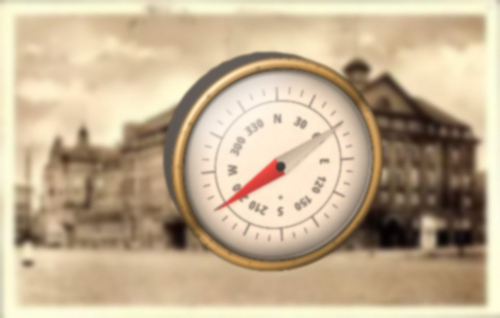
240 °
